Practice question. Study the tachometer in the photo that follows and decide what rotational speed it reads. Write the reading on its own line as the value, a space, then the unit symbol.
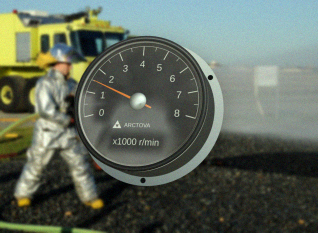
1500 rpm
